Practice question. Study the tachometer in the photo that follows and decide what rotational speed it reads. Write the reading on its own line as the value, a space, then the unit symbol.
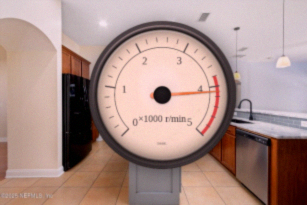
4100 rpm
